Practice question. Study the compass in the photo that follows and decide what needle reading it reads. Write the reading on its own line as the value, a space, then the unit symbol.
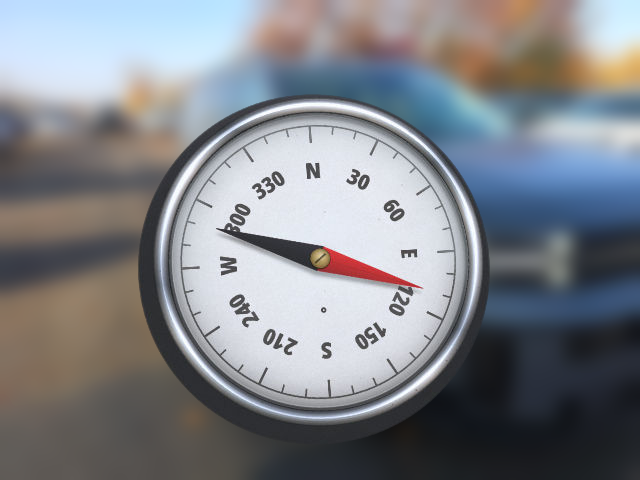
110 °
